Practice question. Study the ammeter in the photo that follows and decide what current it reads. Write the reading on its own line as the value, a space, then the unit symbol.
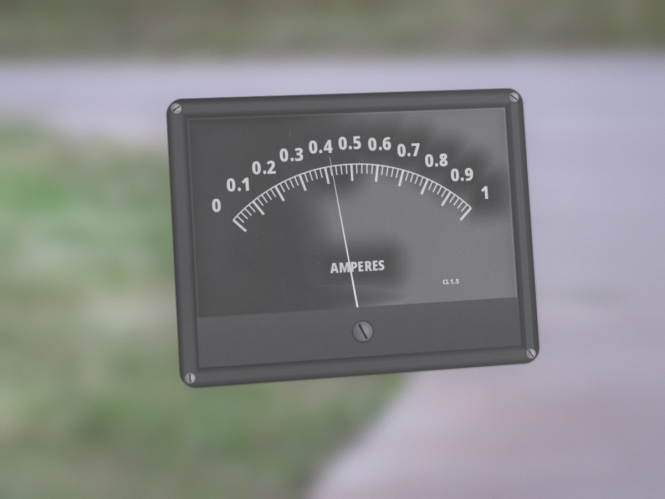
0.42 A
